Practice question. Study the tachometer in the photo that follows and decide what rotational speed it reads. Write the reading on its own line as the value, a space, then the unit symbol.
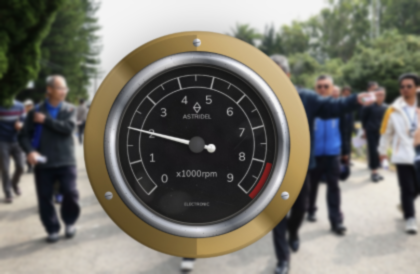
2000 rpm
